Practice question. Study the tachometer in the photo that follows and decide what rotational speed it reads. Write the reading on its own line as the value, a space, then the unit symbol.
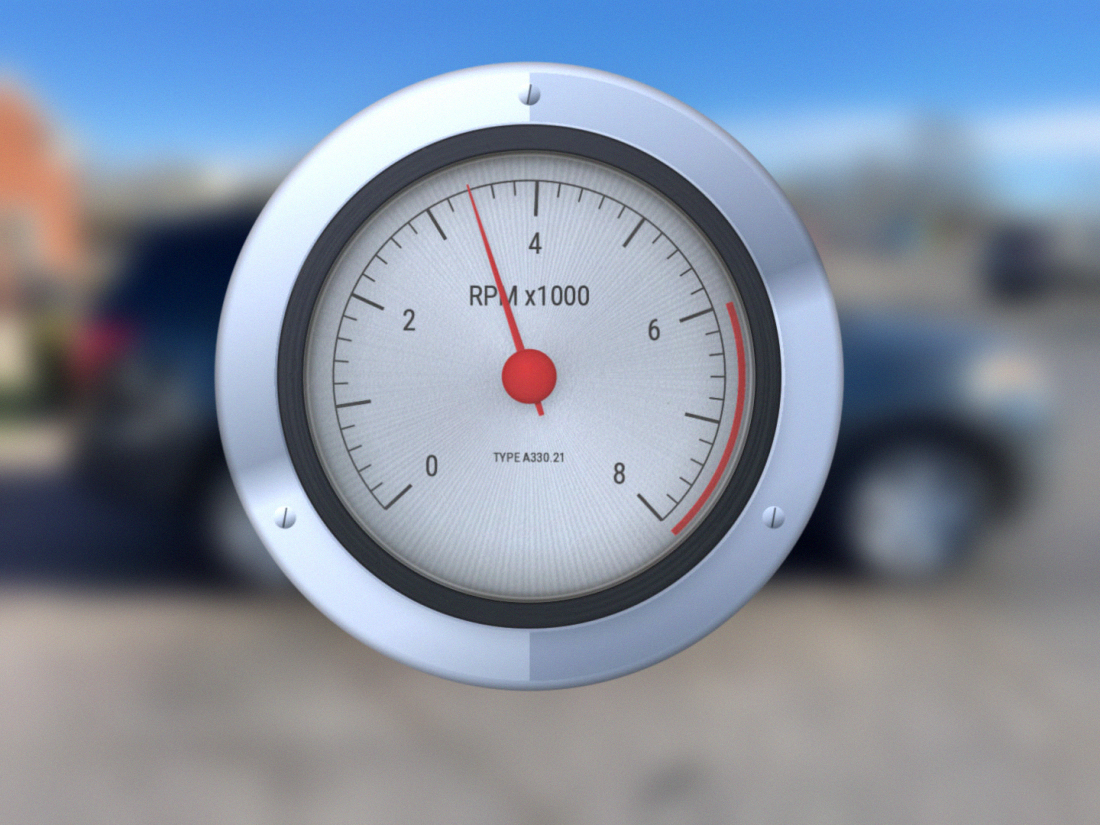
3400 rpm
